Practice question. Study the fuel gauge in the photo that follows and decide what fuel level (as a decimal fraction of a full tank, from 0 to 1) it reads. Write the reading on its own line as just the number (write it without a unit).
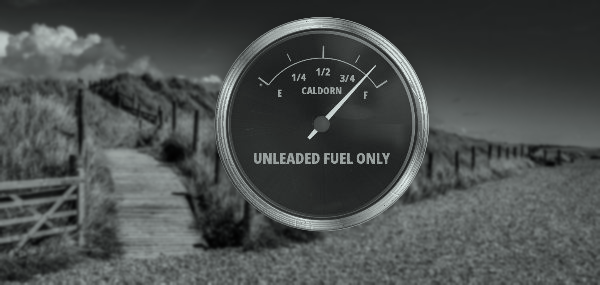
0.875
